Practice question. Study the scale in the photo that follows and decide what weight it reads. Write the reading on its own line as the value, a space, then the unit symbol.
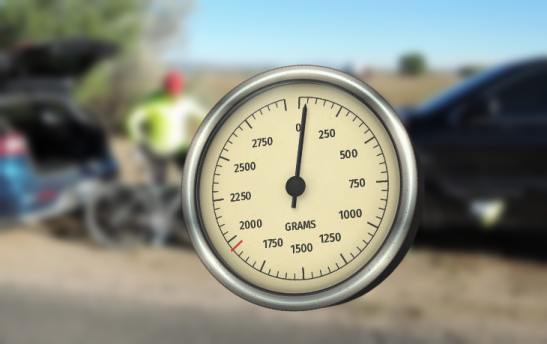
50 g
